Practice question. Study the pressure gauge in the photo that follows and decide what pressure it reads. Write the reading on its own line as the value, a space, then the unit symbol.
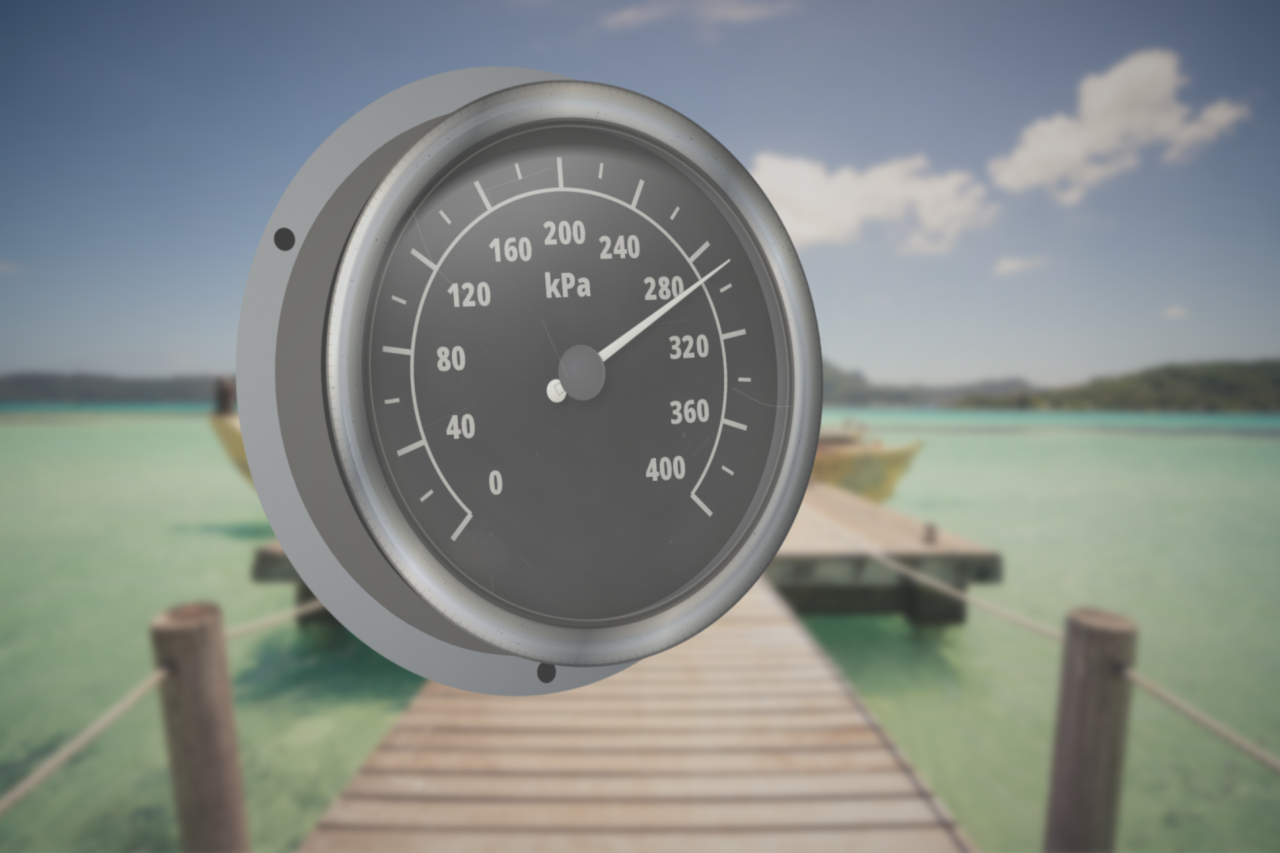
290 kPa
